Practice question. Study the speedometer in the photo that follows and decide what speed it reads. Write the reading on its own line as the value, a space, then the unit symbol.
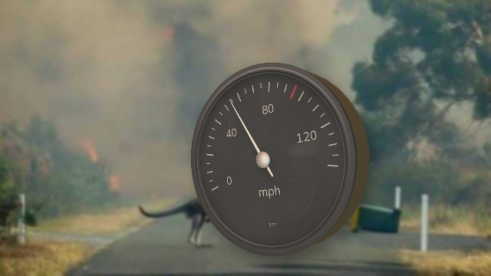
55 mph
